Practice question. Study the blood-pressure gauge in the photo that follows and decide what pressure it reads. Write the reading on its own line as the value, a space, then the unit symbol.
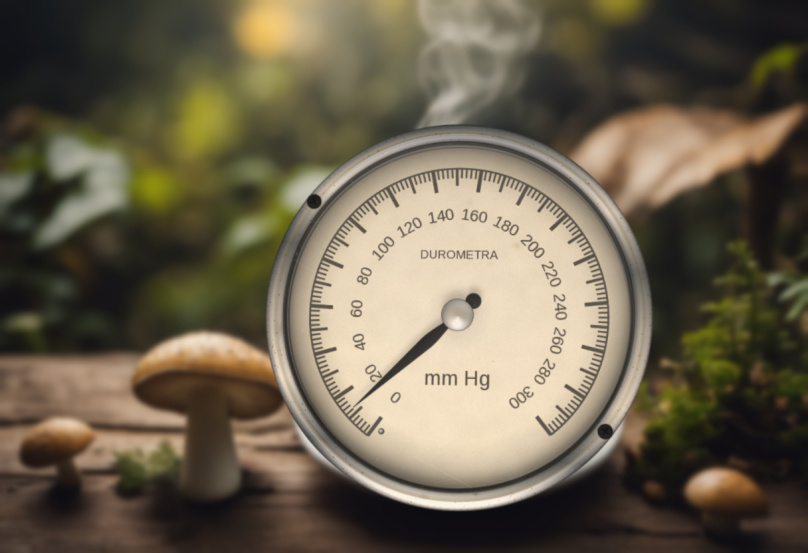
12 mmHg
